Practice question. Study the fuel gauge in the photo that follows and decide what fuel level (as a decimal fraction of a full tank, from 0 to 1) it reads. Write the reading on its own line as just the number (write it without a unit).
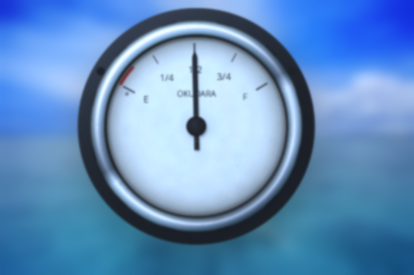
0.5
